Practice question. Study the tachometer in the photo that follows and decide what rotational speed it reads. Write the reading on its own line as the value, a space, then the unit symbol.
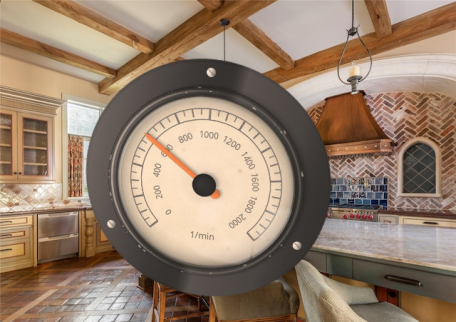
600 rpm
